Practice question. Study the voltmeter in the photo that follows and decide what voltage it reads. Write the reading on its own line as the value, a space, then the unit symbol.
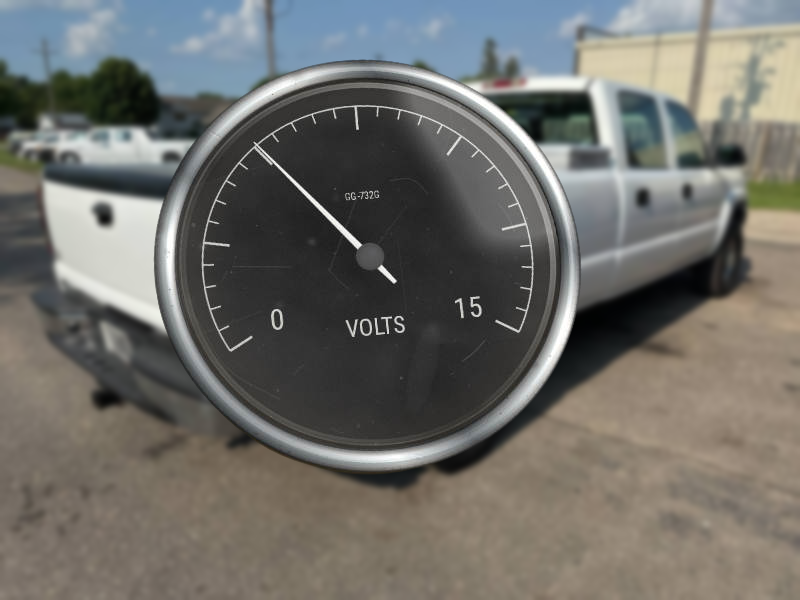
5 V
